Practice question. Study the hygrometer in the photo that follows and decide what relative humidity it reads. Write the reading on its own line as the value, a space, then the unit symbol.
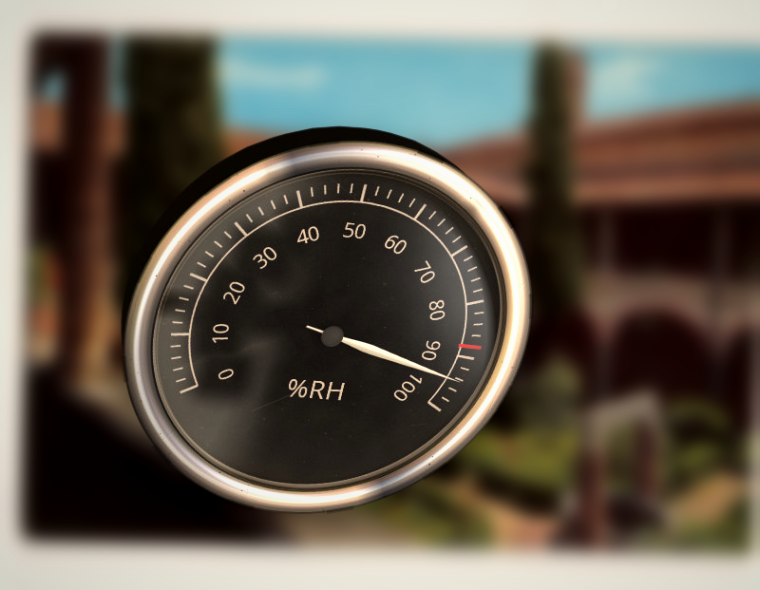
94 %
